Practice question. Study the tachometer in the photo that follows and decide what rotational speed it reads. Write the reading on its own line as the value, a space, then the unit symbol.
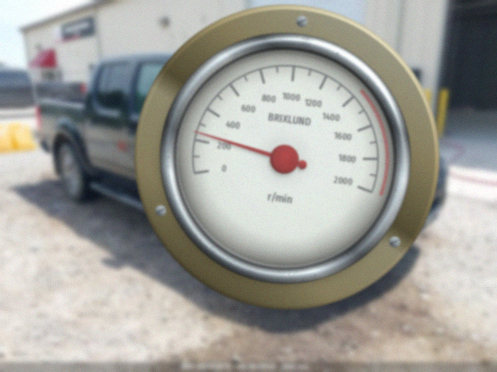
250 rpm
